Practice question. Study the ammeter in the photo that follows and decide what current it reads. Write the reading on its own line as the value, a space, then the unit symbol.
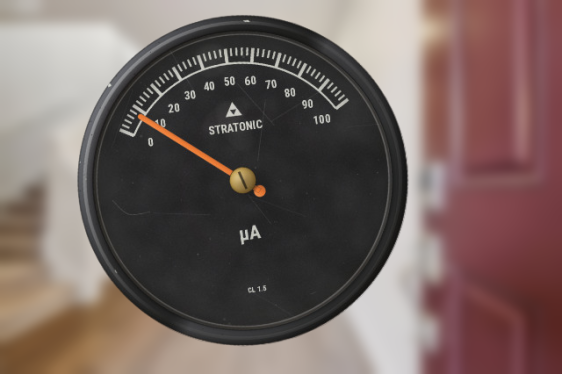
8 µA
